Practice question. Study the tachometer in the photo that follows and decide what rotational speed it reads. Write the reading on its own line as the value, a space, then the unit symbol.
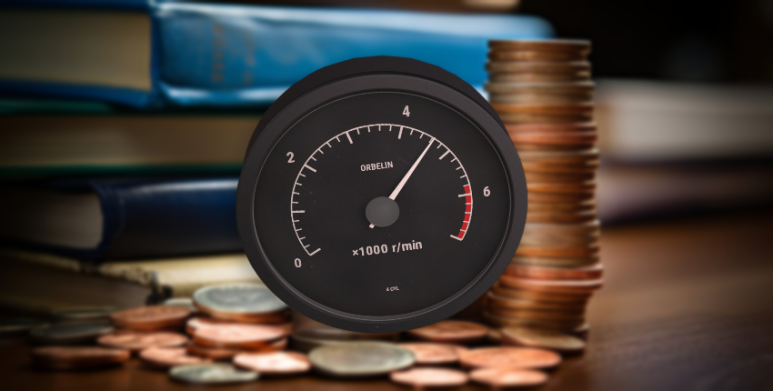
4600 rpm
